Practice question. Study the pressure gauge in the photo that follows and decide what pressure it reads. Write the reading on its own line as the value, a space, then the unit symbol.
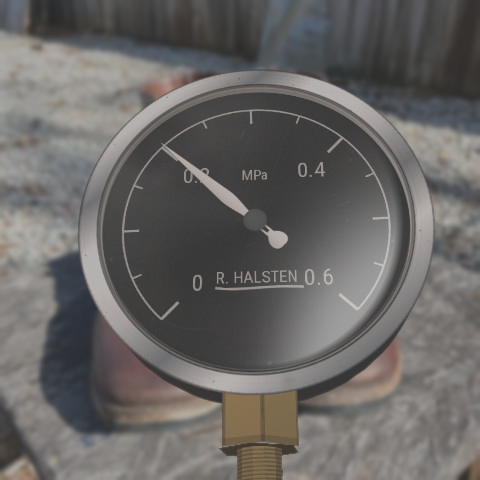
0.2 MPa
